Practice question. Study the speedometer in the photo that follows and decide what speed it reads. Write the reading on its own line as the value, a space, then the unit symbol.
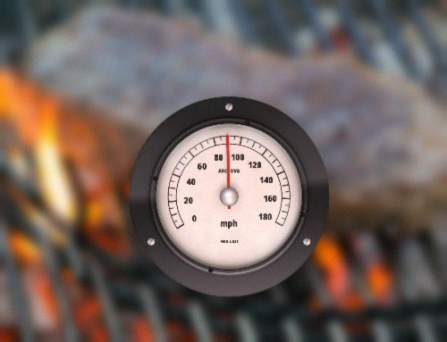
90 mph
